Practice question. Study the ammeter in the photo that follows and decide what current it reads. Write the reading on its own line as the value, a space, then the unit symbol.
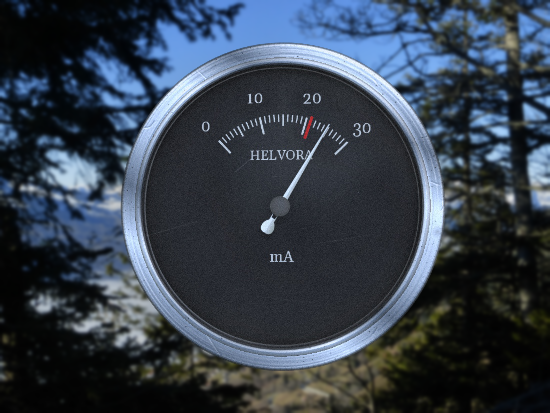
25 mA
